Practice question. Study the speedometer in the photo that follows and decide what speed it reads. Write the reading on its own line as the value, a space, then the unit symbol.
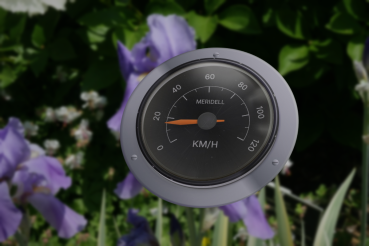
15 km/h
